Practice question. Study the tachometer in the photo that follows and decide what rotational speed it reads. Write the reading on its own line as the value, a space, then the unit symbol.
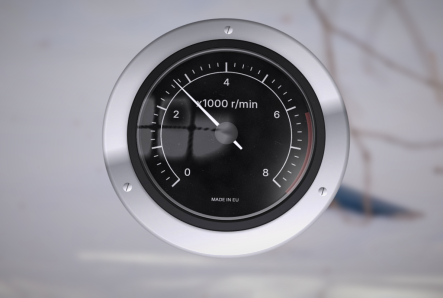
2700 rpm
